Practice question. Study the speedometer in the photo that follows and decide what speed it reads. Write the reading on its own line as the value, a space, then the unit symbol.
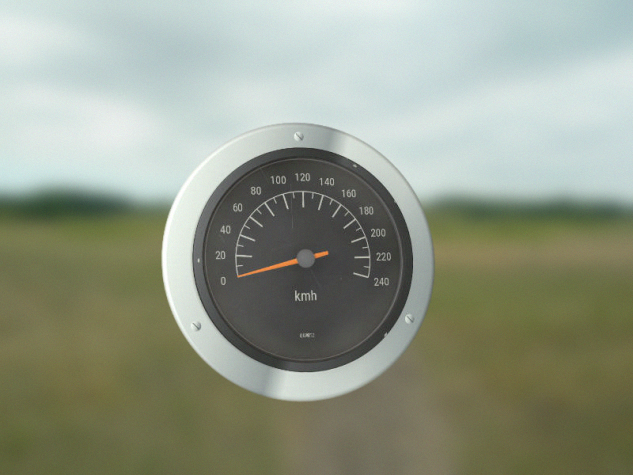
0 km/h
